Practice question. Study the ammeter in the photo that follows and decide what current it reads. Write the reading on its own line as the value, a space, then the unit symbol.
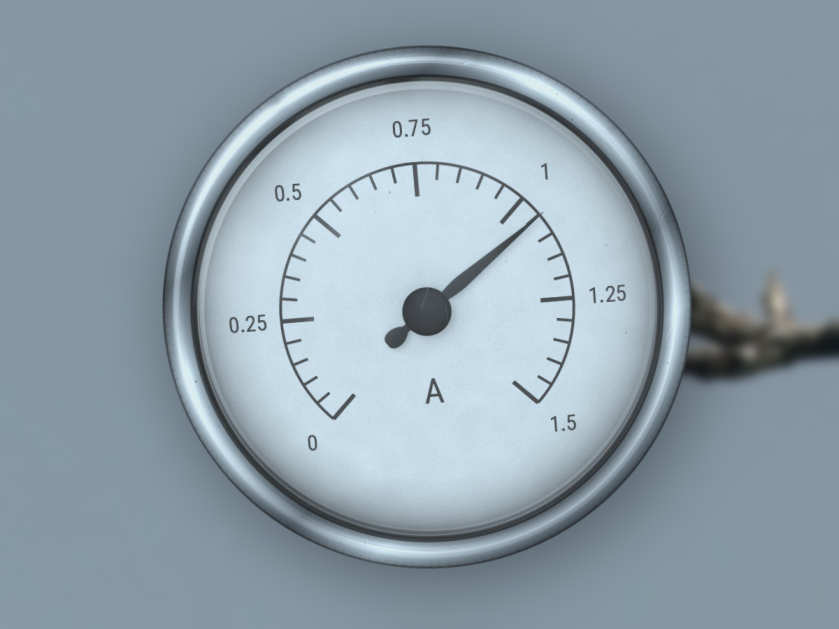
1.05 A
